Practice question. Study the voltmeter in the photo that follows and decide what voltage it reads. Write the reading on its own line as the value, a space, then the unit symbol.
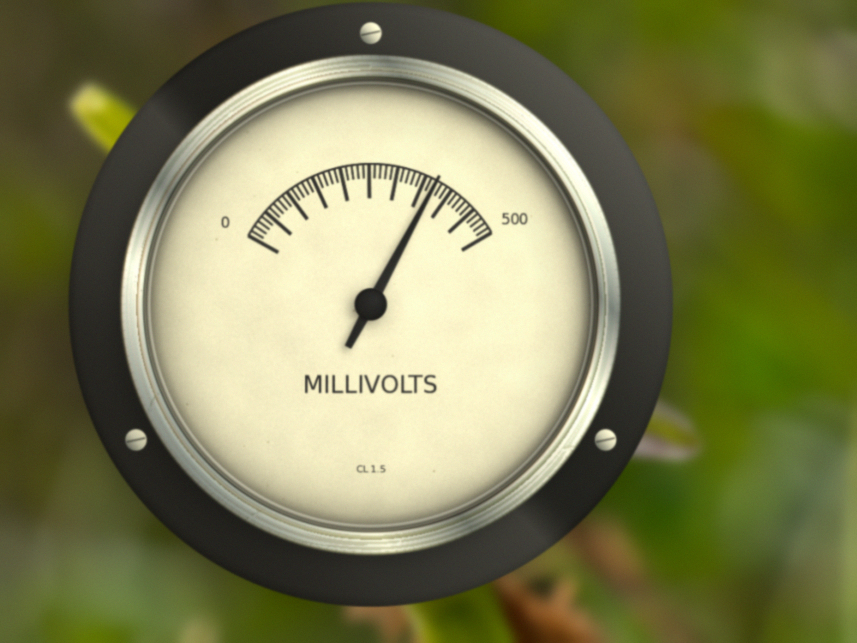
370 mV
